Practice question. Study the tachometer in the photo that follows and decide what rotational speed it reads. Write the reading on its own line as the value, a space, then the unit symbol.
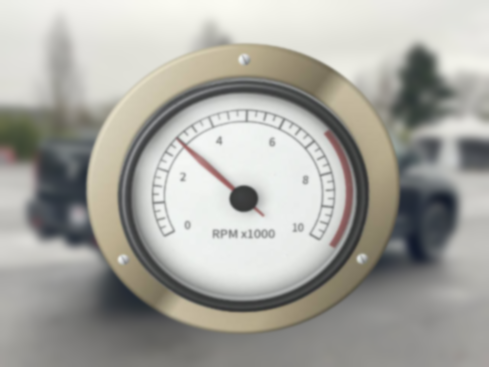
3000 rpm
